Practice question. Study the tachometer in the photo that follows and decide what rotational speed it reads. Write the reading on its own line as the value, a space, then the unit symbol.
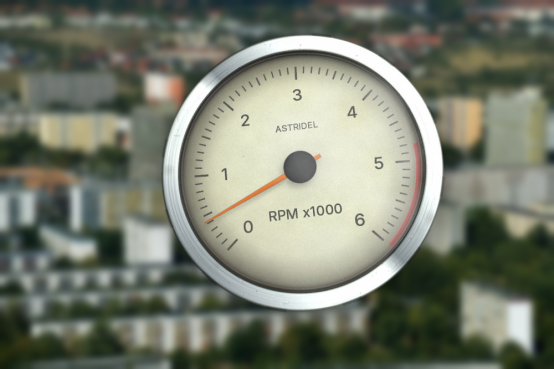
400 rpm
